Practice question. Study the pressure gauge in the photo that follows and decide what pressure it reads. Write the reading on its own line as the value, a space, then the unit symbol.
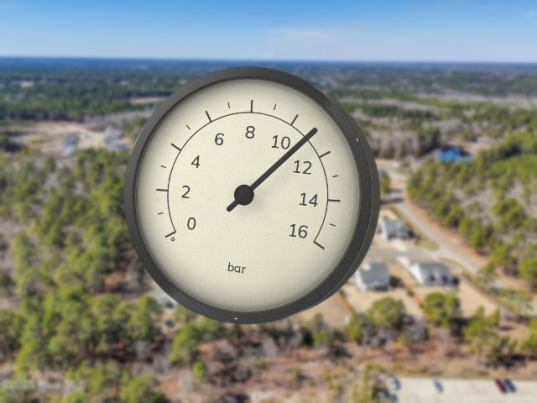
11 bar
